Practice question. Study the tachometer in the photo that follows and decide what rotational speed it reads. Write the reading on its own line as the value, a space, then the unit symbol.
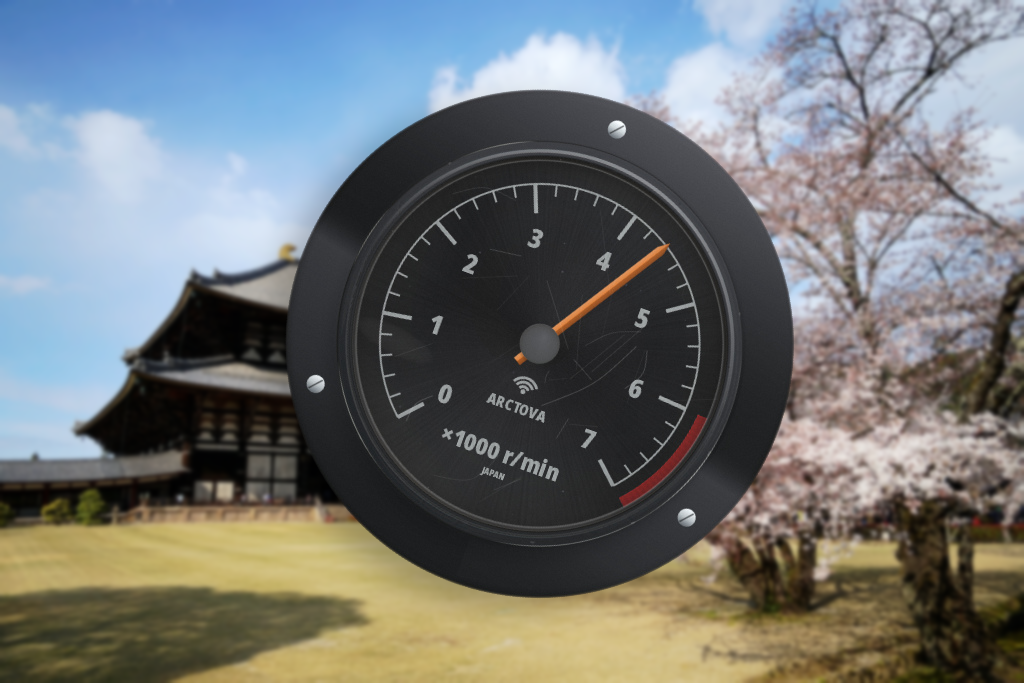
4400 rpm
